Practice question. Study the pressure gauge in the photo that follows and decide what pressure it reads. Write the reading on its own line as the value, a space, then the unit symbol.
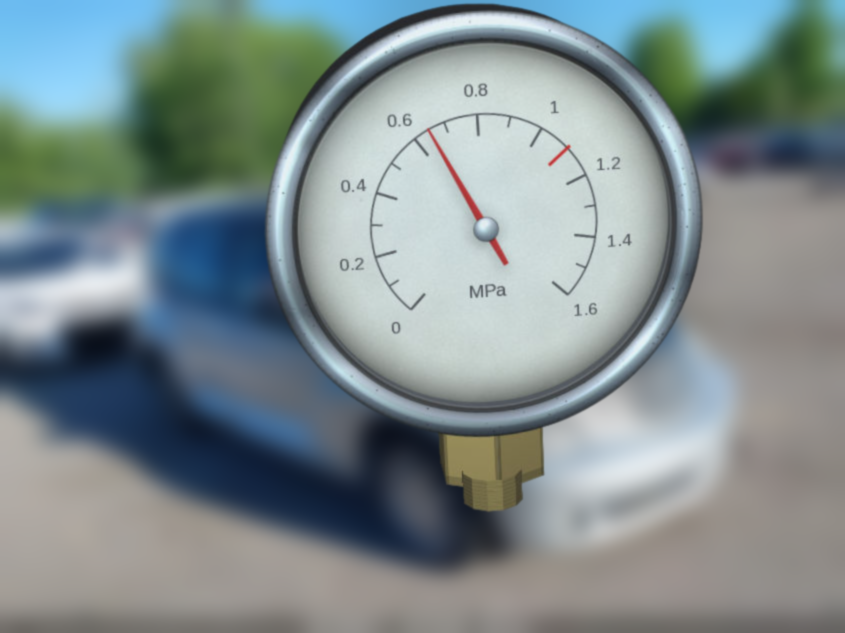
0.65 MPa
